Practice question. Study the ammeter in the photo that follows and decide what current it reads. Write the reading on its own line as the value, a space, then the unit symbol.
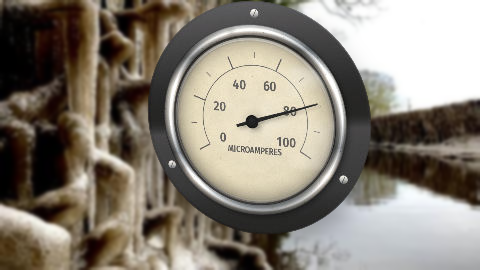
80 µA
